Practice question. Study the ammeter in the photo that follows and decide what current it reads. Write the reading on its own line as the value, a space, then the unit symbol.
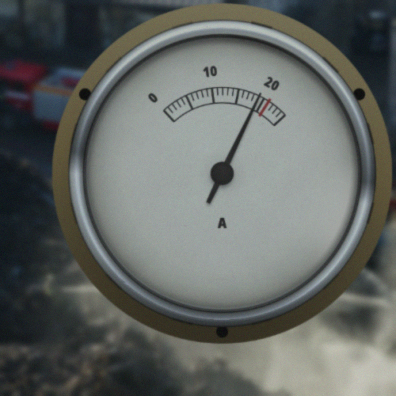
19 A
